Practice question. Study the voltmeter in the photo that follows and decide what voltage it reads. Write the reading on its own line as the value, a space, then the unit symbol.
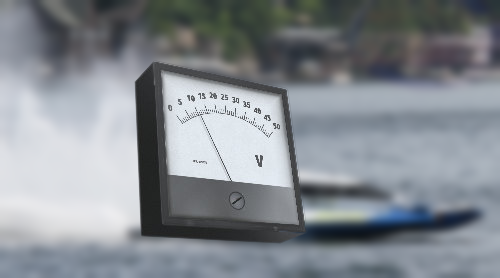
10 V
